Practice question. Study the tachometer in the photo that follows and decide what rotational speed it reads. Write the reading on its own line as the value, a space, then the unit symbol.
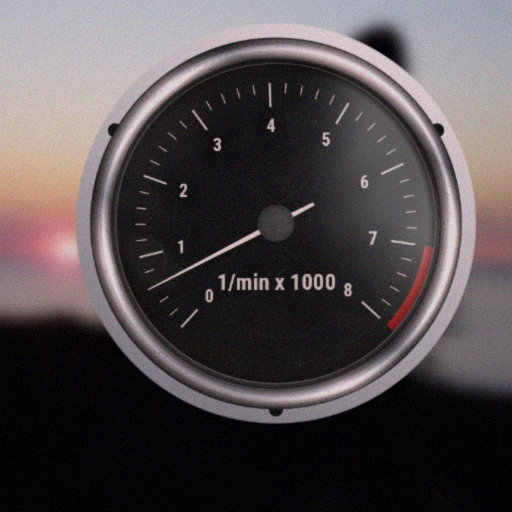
600 rpm
